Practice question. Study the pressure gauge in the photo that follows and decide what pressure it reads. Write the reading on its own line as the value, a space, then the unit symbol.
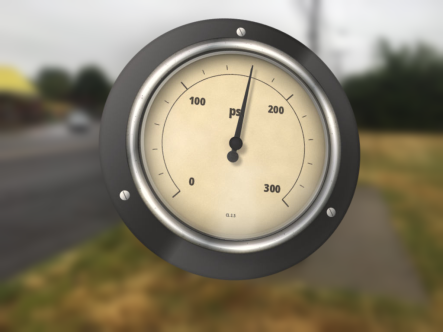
160 psi
